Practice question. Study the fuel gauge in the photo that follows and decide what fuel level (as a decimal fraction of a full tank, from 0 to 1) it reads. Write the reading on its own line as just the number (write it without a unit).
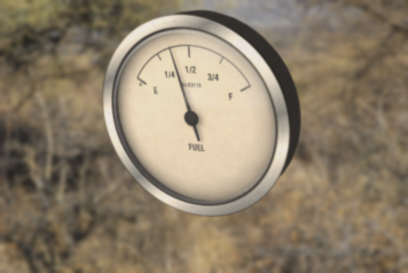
0.375
